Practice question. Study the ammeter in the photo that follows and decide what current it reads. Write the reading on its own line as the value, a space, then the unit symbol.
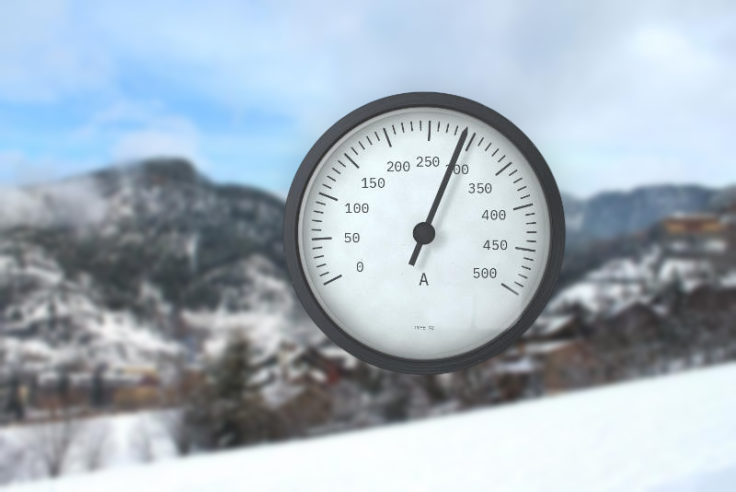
290 A
